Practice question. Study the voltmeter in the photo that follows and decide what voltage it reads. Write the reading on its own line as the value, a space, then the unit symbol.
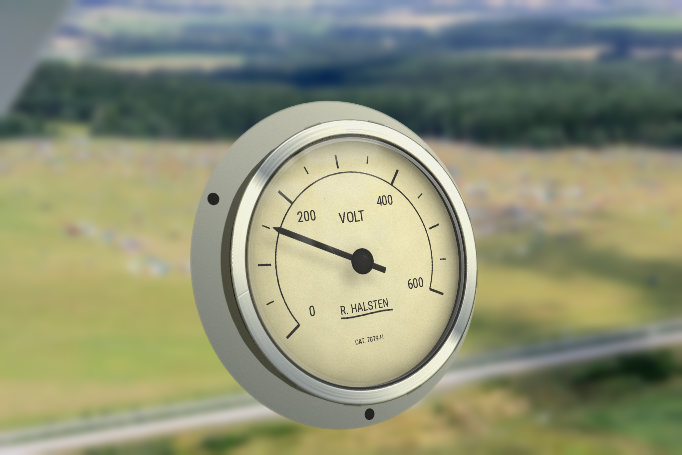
150 V
